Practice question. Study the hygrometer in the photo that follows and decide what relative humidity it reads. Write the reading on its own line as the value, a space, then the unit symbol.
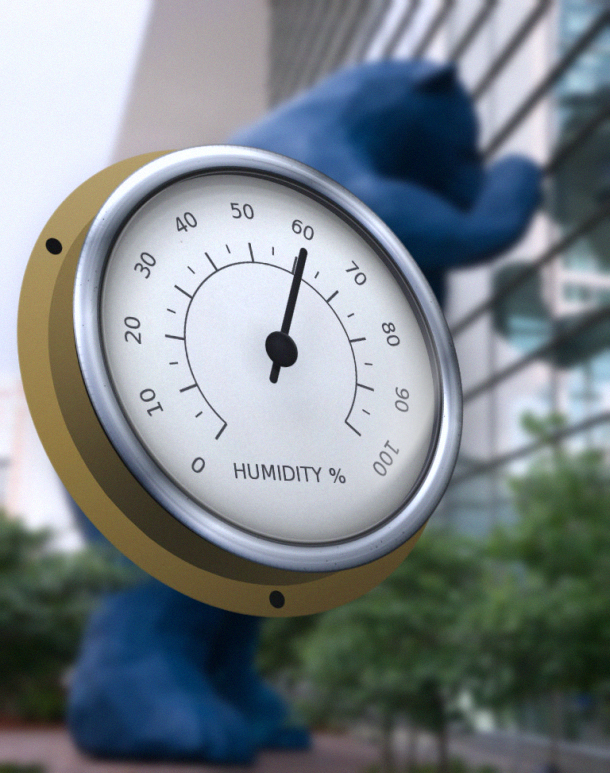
60 %
